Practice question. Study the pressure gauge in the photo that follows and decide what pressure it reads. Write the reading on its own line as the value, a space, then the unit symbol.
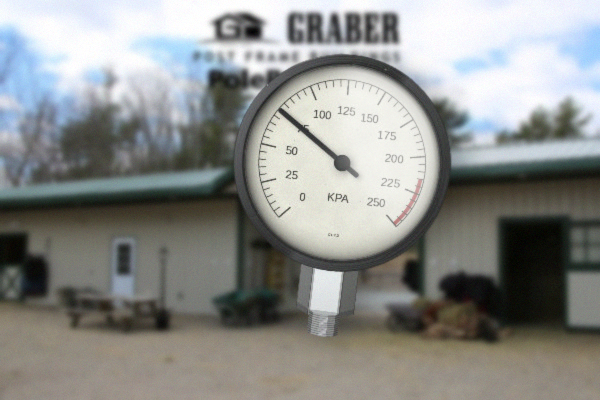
75 kPa
